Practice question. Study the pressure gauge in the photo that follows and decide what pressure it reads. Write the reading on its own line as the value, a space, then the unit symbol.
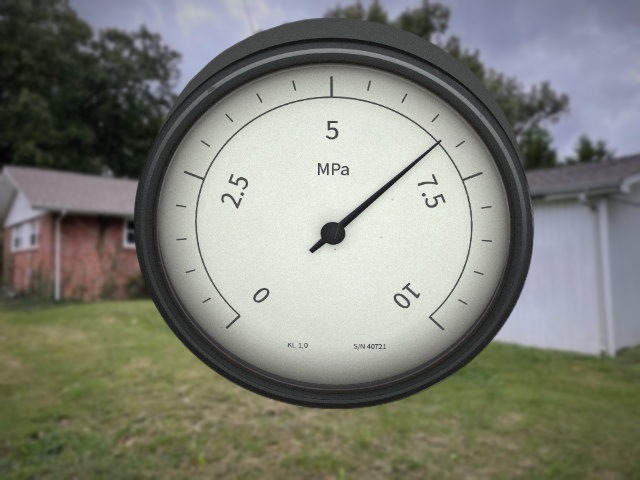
6.75 MPa
